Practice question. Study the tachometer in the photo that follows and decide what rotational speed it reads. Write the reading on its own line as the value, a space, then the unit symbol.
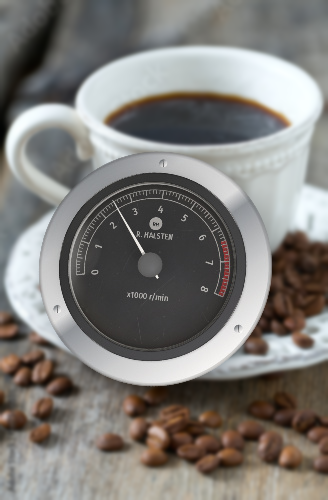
2500 rpm
